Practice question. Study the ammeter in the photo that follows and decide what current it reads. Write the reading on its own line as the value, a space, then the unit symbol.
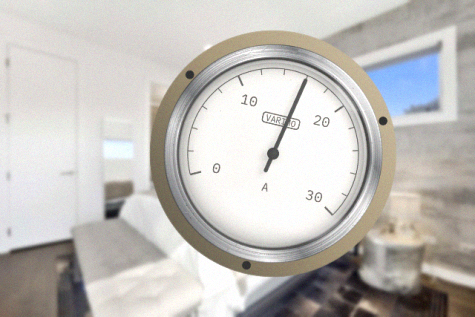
16 A
